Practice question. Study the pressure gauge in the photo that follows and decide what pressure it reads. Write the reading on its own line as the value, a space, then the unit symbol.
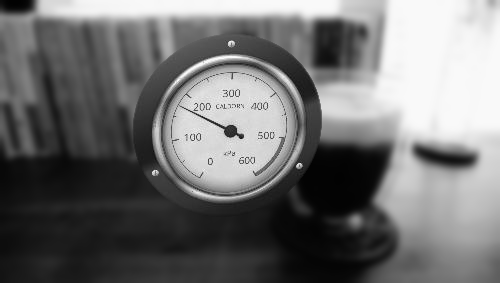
175 kPa
